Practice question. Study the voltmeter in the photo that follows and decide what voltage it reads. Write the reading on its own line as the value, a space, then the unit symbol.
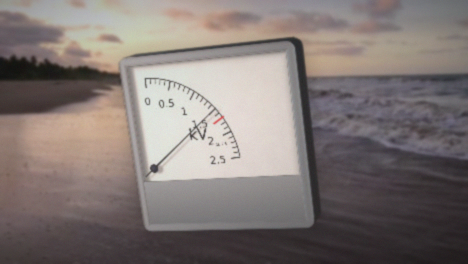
1.5 kV
